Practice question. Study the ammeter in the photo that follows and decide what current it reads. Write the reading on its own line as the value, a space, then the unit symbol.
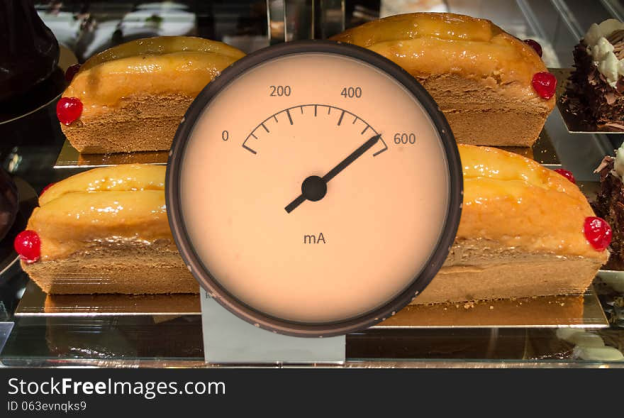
550 mA
